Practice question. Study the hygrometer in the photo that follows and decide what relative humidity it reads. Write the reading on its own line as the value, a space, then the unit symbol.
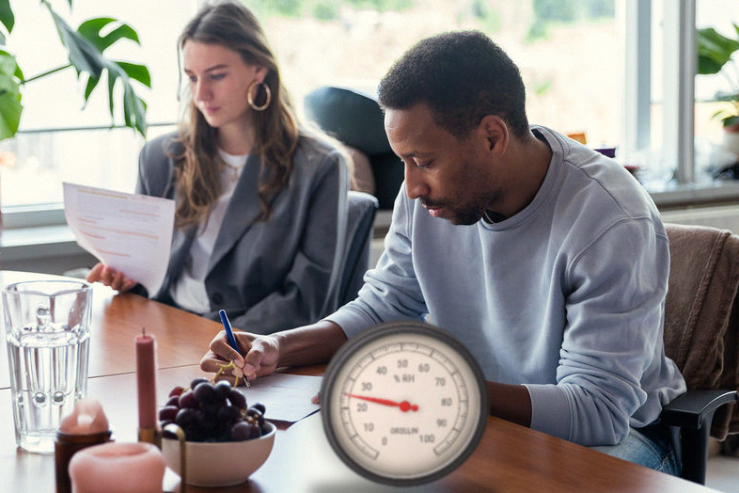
25 %
